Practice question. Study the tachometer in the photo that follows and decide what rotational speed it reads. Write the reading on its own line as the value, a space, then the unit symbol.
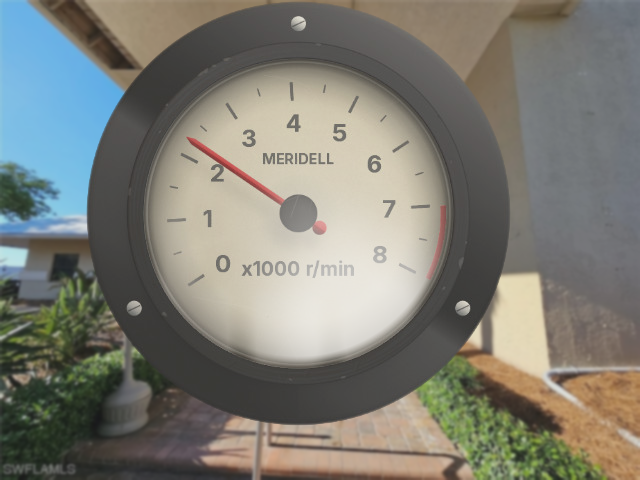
2250 rpm
